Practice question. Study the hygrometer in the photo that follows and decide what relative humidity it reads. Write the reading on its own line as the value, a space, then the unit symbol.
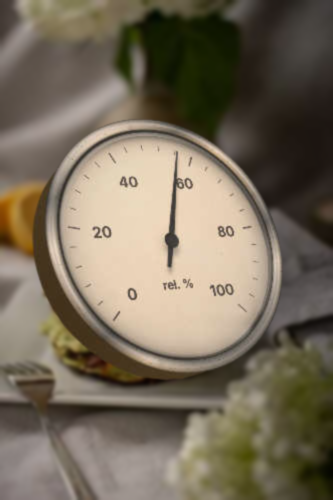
56 %
